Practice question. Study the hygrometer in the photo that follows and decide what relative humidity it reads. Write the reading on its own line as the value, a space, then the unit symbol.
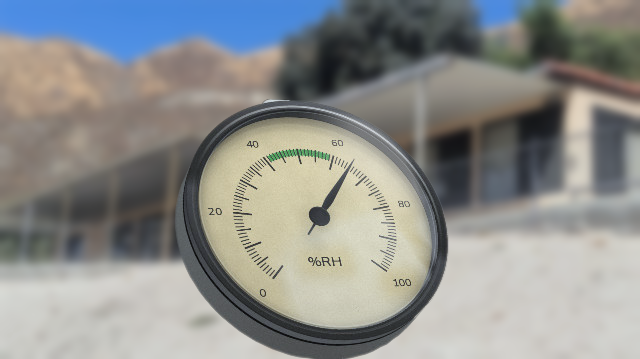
65 %
